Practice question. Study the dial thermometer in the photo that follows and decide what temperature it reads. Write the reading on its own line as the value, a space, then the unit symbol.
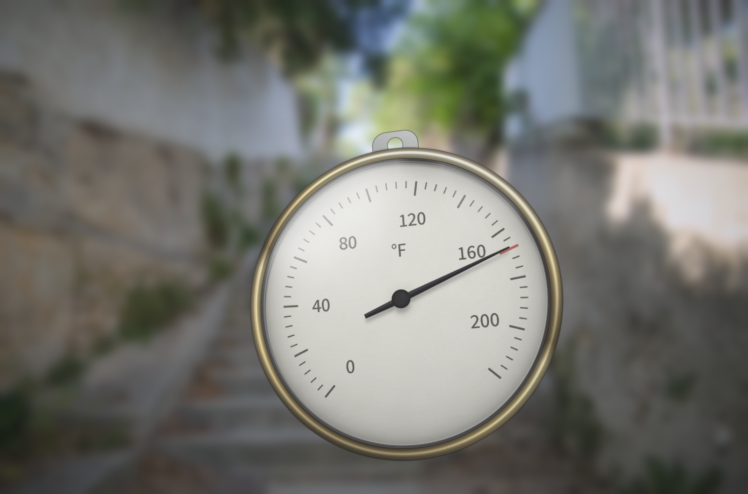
168 °F
